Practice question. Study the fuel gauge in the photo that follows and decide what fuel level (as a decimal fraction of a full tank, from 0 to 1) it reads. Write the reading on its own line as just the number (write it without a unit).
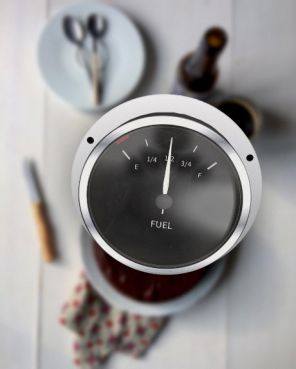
0.5
